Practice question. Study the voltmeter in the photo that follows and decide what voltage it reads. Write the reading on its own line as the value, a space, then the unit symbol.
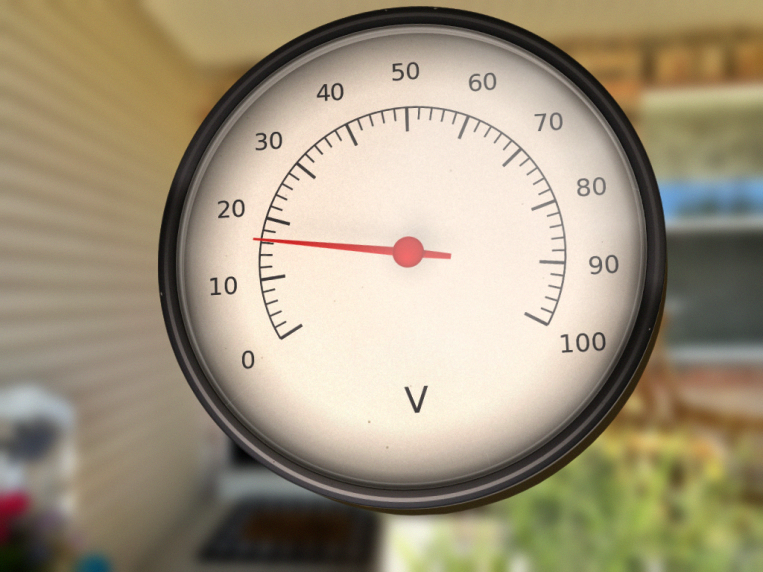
16 V
